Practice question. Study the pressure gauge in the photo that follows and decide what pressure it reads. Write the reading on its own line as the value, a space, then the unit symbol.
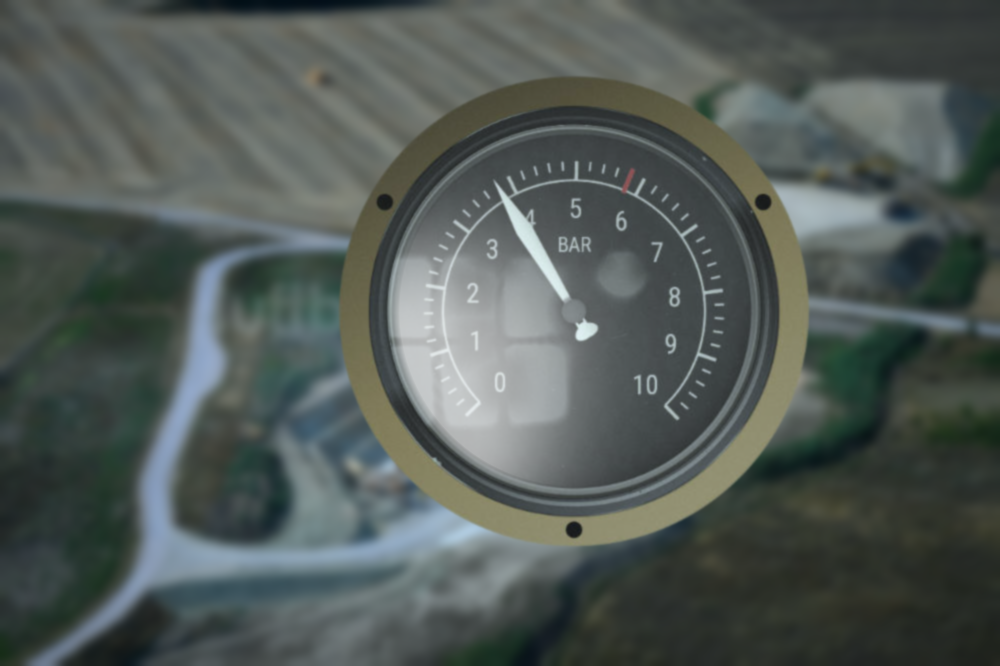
3.8 bar
